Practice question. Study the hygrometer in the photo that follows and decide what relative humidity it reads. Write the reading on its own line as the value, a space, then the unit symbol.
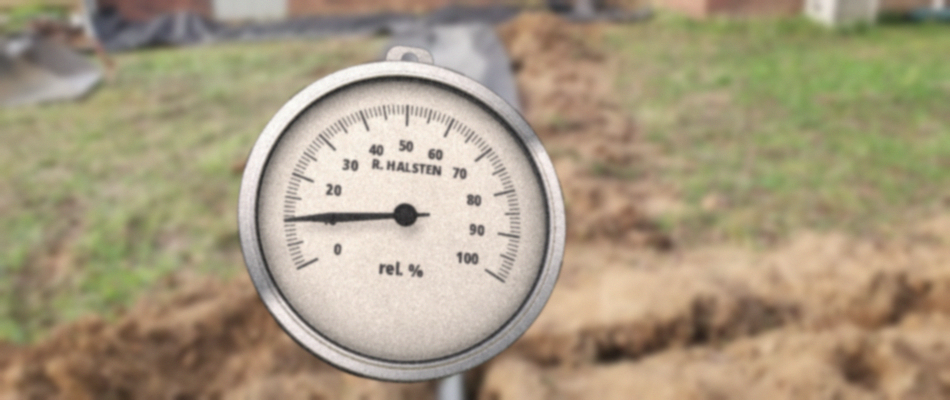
10 %
